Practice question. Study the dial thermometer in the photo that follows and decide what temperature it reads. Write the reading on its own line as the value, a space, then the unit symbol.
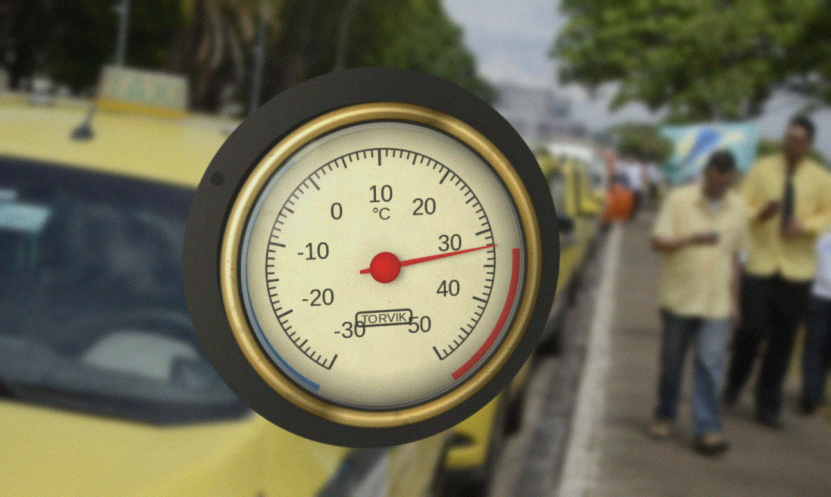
32 °C
